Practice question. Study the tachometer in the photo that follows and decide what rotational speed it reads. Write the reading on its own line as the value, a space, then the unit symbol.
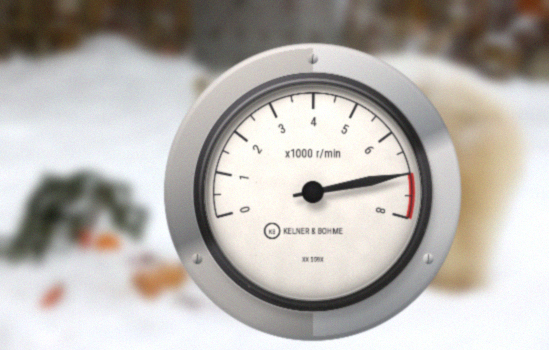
7000 rpm
